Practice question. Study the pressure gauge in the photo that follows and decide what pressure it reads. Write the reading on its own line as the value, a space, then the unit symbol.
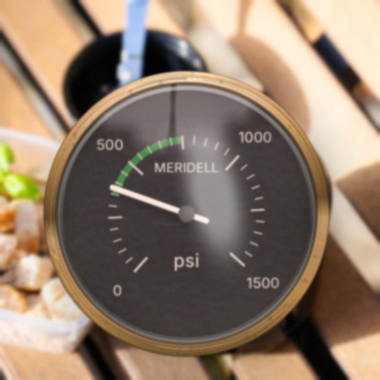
375 psi
